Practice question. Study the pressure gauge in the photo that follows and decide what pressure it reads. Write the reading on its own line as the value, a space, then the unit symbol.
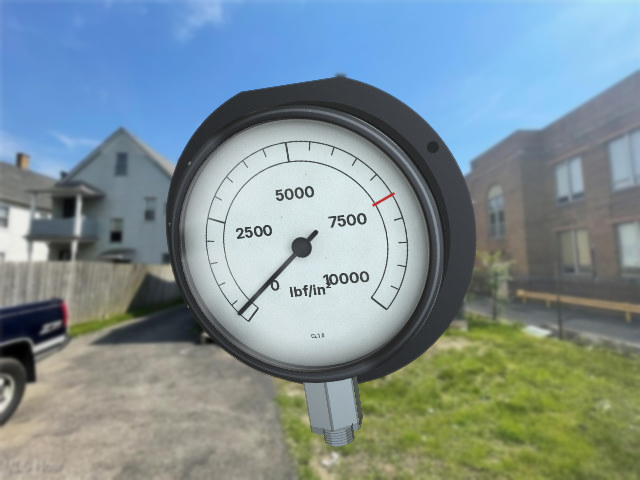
250 psi
